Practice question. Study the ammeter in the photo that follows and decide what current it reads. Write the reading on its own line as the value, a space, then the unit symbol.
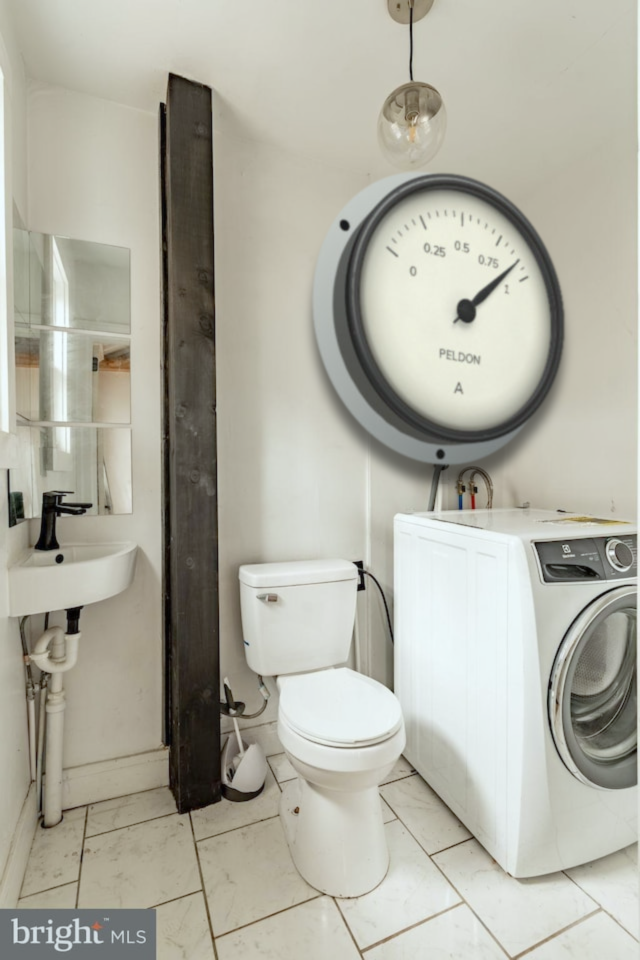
0.9 A
